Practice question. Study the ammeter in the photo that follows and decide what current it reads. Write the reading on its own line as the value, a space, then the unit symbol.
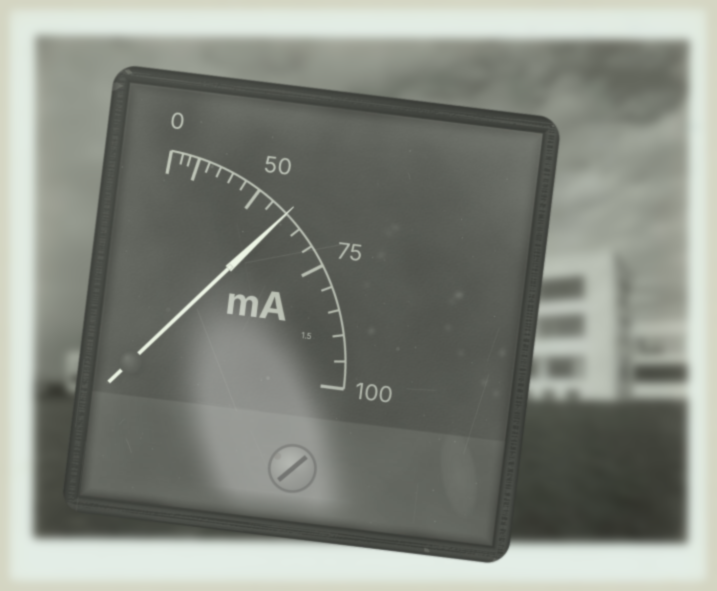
60 mA
